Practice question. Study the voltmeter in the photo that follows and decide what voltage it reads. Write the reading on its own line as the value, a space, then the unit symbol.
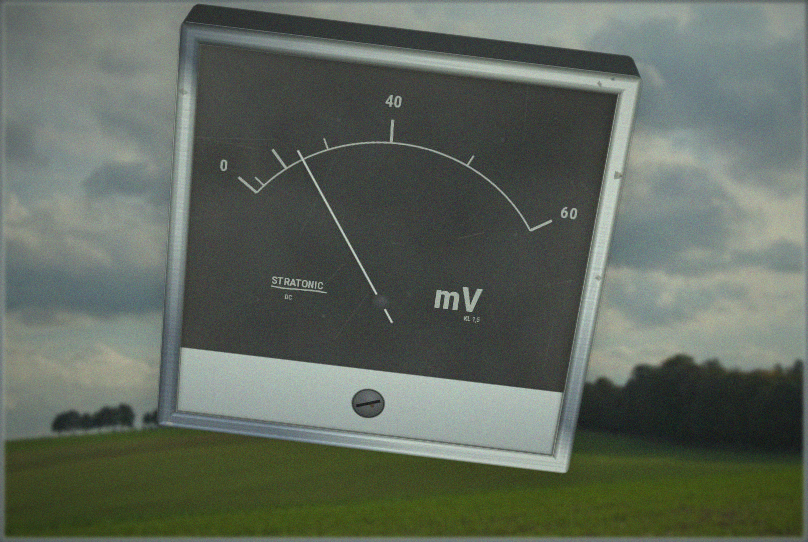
25 mV
